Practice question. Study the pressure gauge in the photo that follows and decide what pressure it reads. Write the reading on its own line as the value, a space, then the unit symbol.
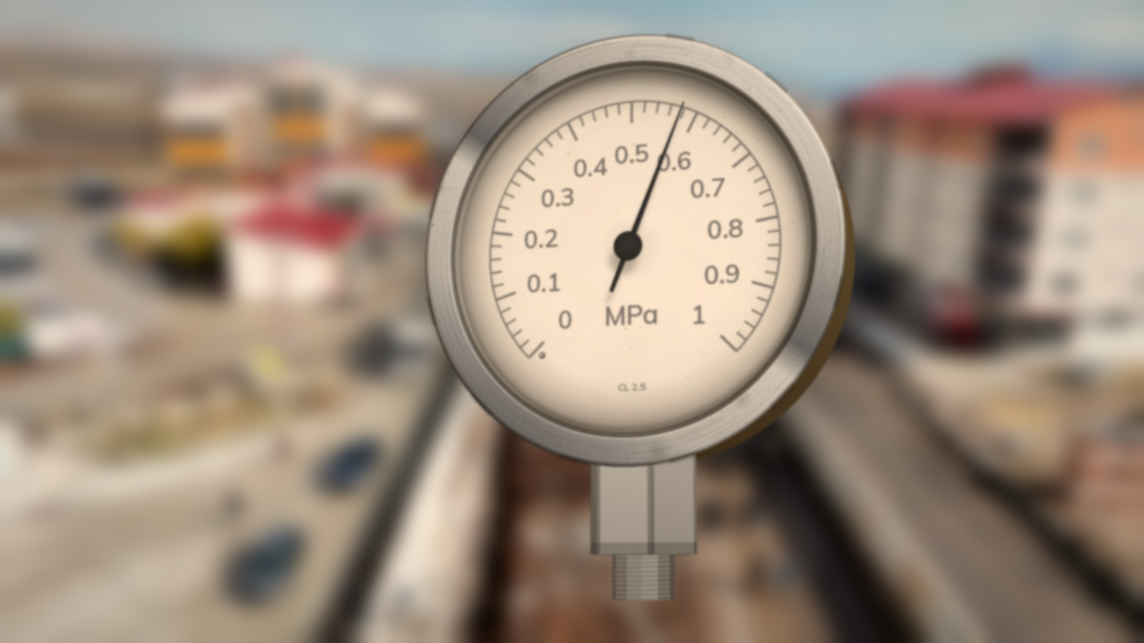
0.58 MPa
